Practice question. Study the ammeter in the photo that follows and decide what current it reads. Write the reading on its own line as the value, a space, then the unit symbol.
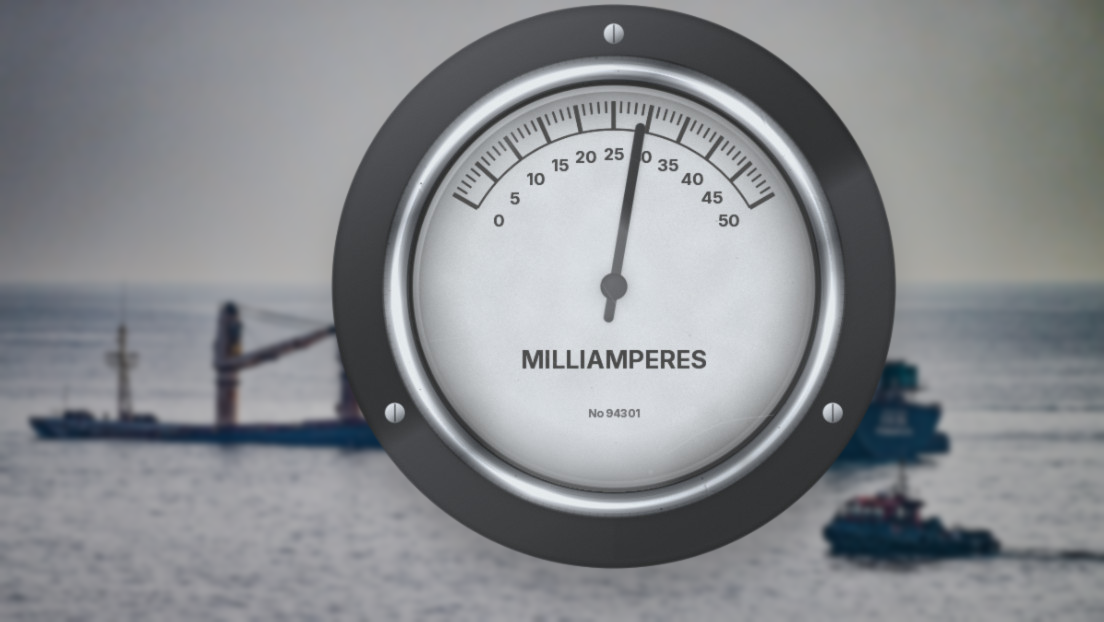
29 mA
